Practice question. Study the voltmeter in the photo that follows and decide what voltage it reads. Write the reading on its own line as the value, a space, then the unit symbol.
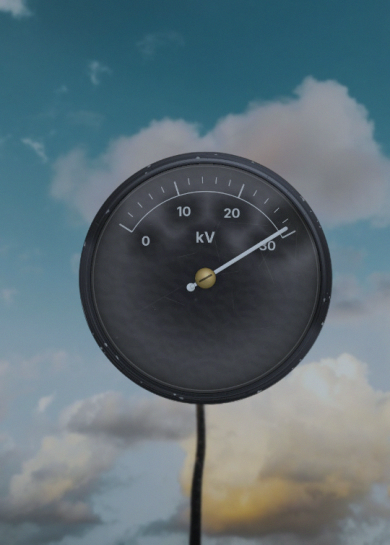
29 kV
